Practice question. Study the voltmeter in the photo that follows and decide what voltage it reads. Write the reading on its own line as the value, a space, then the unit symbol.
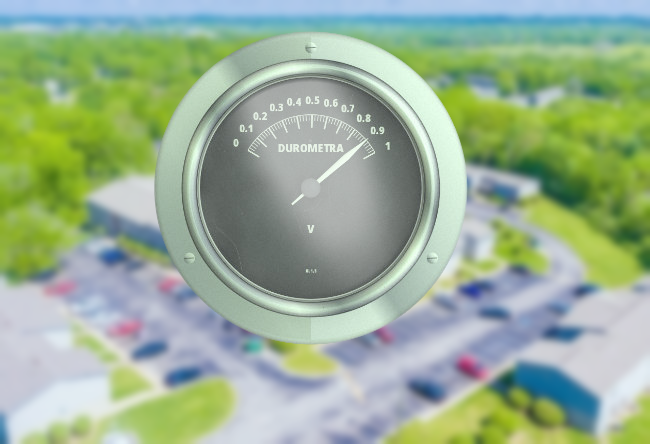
0.9 V
